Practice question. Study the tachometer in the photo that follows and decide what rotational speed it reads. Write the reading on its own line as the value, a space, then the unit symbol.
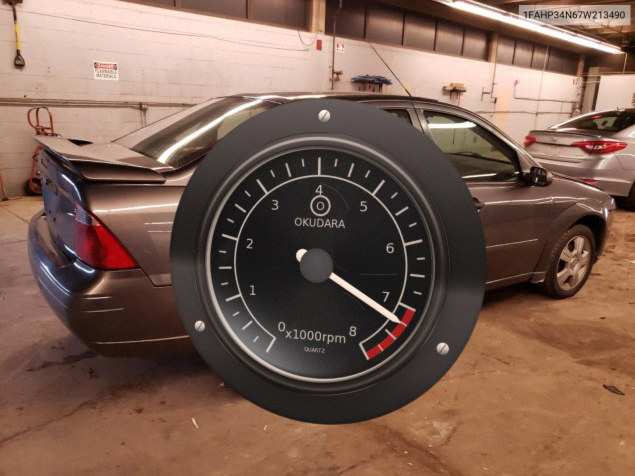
7250 rpm
